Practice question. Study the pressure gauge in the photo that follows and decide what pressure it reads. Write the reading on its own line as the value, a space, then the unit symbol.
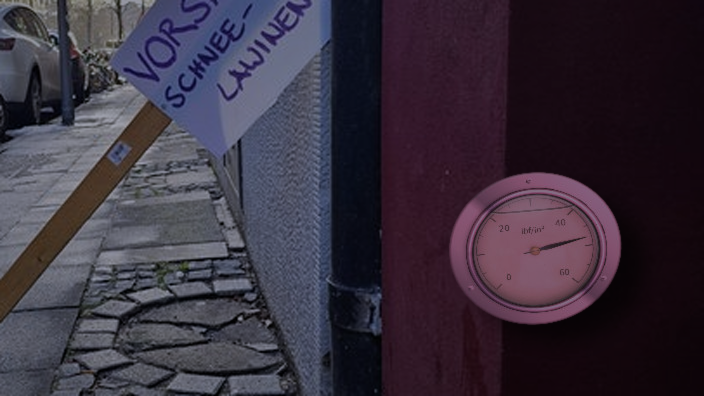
47.5 psi
